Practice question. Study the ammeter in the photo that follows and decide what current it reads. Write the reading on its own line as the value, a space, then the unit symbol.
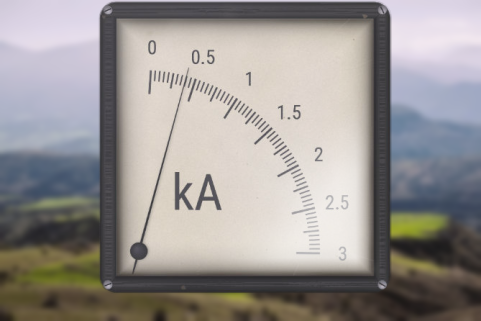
0.4 kA
